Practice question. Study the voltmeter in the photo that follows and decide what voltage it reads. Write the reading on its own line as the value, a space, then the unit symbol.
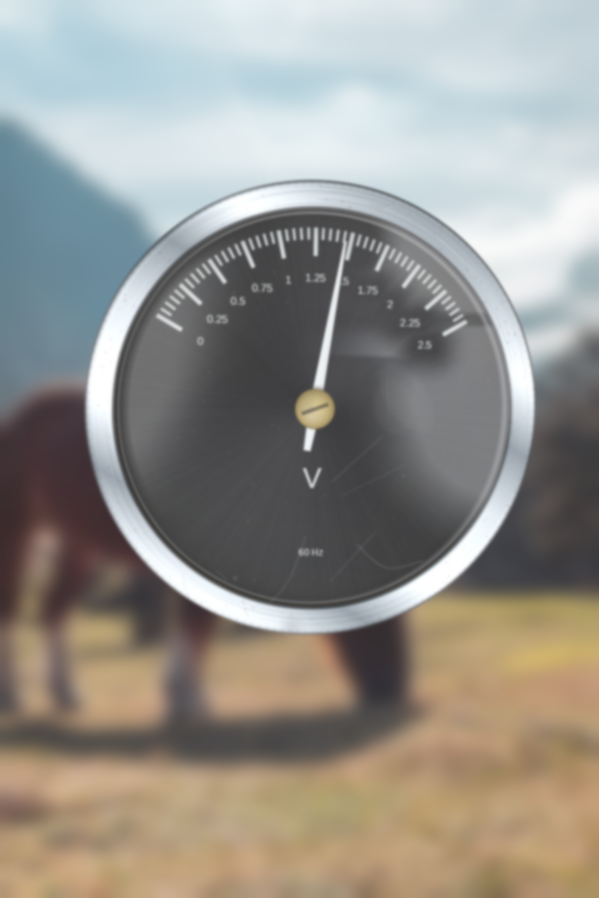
1.45 V
